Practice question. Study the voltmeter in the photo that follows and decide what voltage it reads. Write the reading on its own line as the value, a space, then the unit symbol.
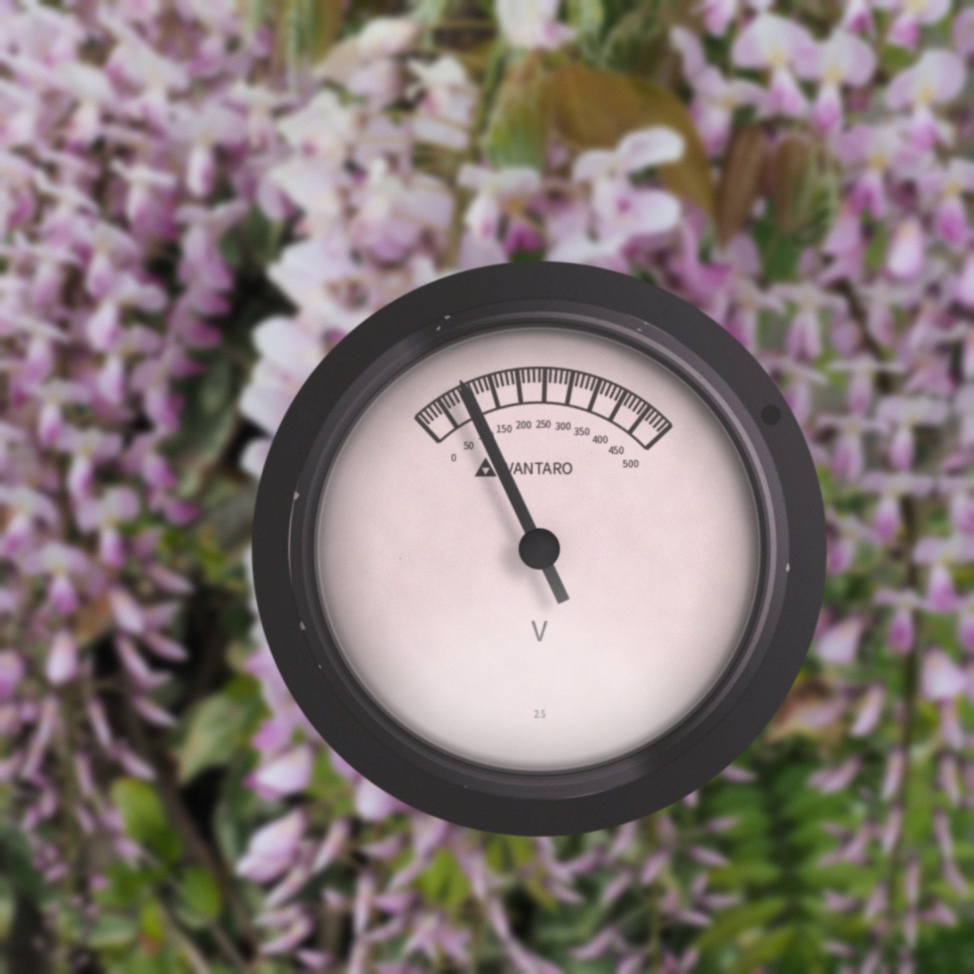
100 V
